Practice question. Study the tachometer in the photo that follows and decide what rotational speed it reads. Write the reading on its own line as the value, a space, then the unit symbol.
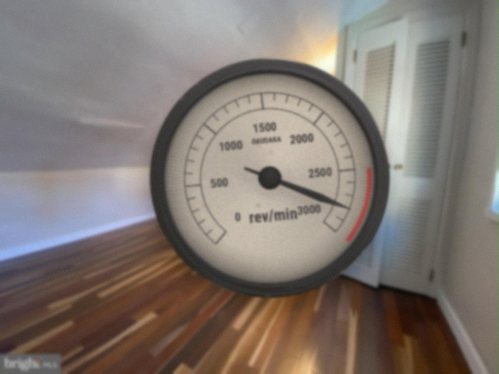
2800 rpm
